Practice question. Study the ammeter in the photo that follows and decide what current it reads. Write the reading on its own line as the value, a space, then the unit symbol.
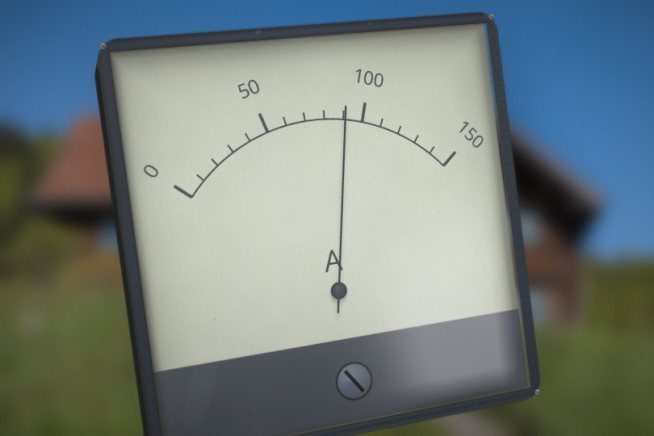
90 A
